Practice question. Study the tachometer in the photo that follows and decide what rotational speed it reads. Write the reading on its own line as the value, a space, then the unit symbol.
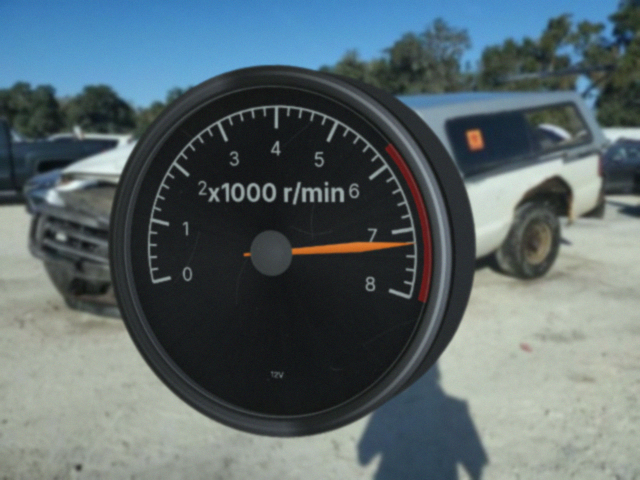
7200 rpm
